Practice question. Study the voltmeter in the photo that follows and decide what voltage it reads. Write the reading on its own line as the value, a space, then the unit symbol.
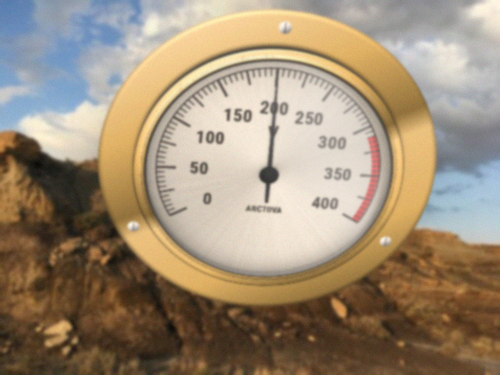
200 V
